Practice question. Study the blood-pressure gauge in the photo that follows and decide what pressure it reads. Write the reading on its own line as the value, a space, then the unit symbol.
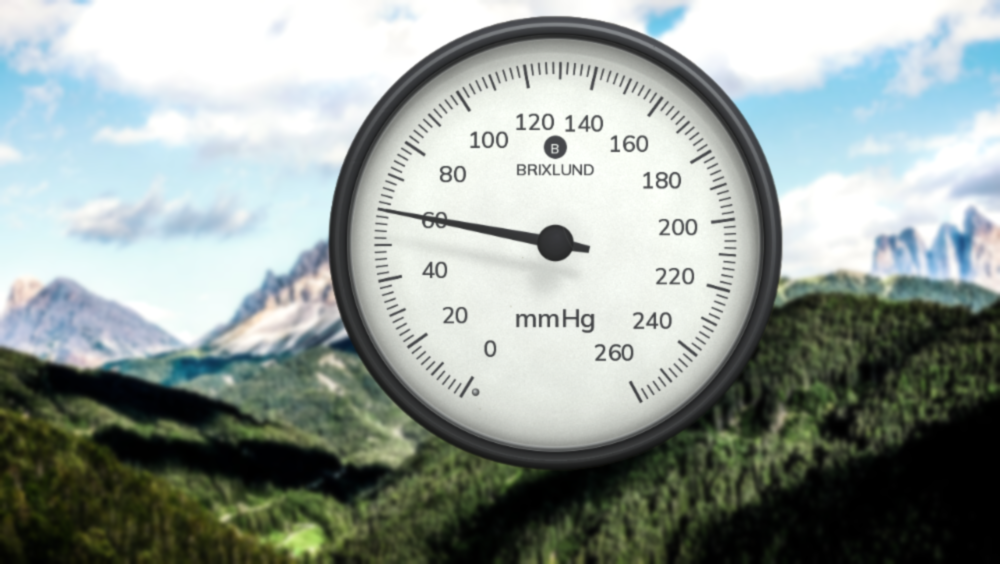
60 mmHg
